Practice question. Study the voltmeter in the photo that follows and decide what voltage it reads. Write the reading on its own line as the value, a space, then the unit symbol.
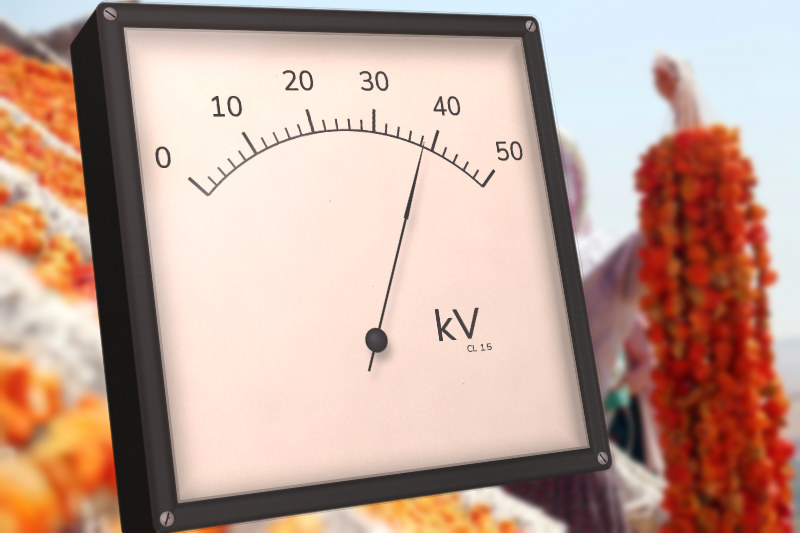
38 kV
